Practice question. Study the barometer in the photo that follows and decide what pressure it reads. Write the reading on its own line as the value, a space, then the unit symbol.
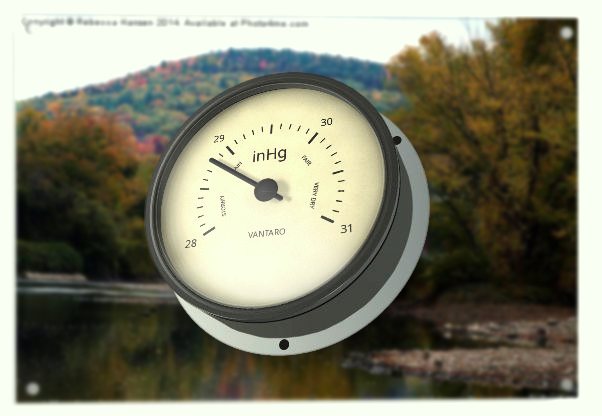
28.8 inHg
